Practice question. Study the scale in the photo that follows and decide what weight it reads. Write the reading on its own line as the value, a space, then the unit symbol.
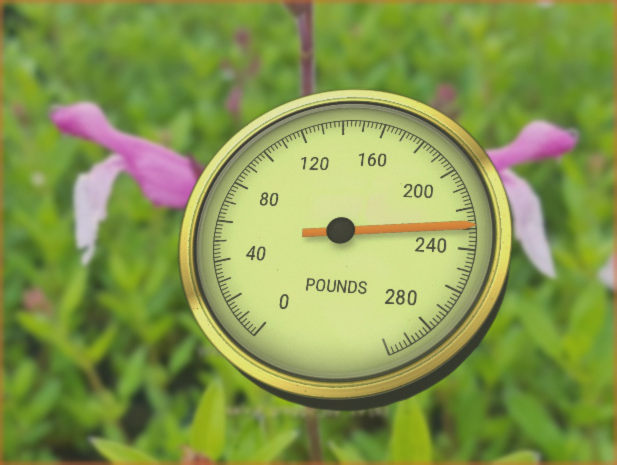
230 lb
